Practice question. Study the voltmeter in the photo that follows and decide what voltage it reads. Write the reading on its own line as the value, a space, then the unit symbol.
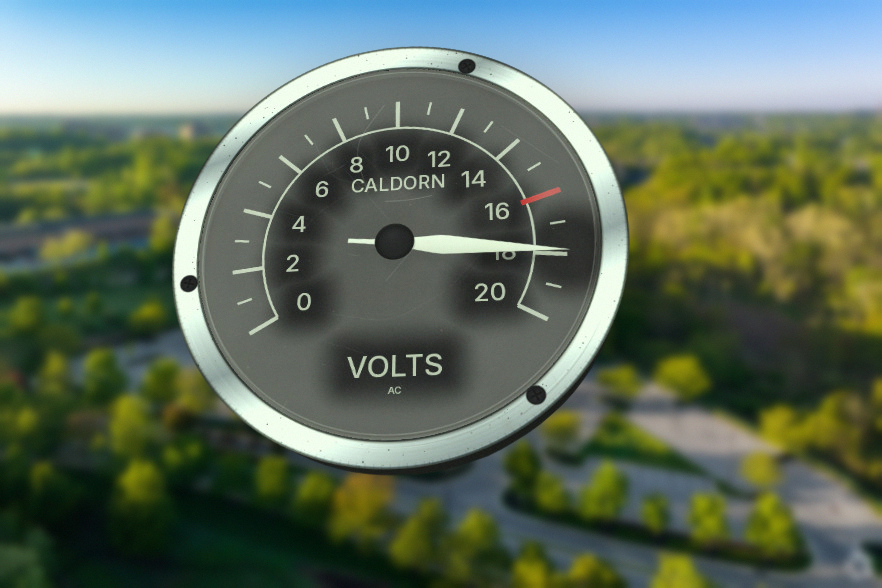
18 V
